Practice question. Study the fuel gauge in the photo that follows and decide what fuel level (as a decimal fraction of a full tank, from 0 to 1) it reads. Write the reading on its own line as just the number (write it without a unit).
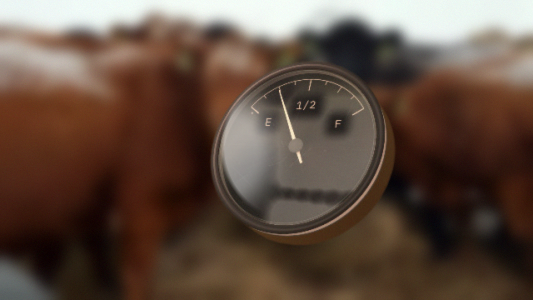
0.25
